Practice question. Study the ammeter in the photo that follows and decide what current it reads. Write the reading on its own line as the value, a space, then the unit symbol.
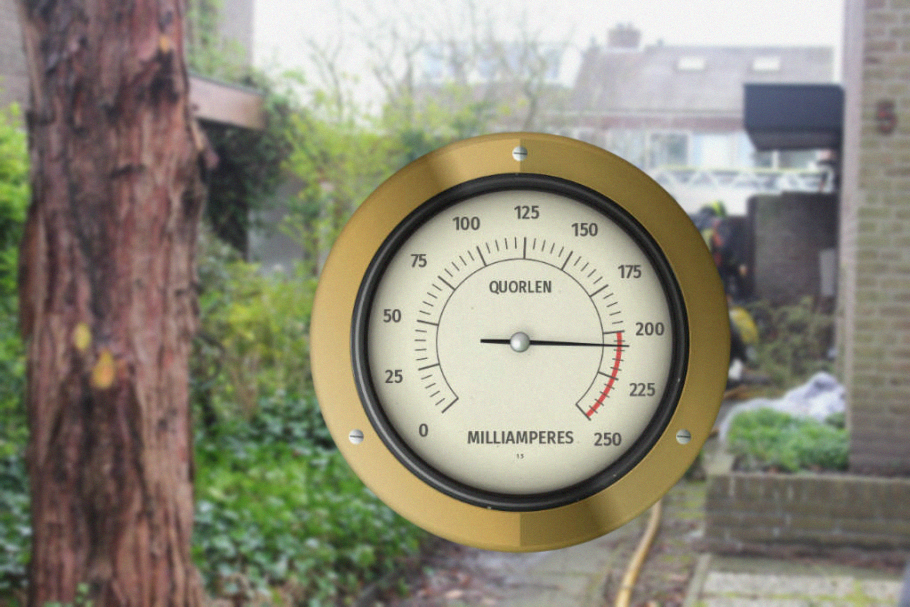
207.5 mA
